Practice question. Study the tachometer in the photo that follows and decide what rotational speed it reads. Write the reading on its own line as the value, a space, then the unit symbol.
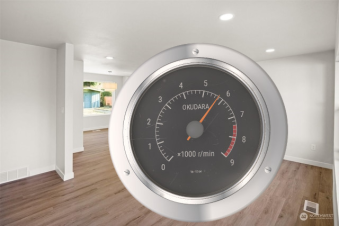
5800 rpm
